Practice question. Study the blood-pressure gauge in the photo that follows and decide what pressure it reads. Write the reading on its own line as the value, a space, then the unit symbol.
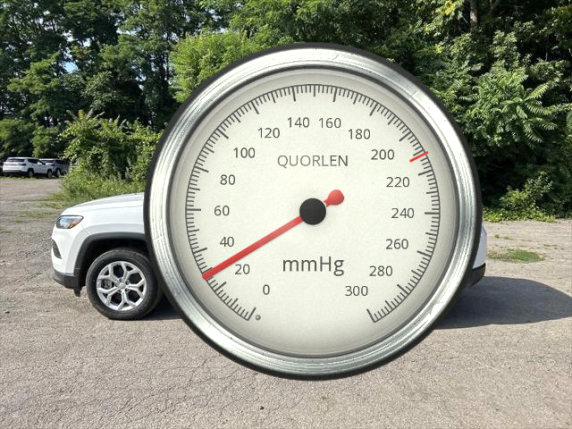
28 mmHg
